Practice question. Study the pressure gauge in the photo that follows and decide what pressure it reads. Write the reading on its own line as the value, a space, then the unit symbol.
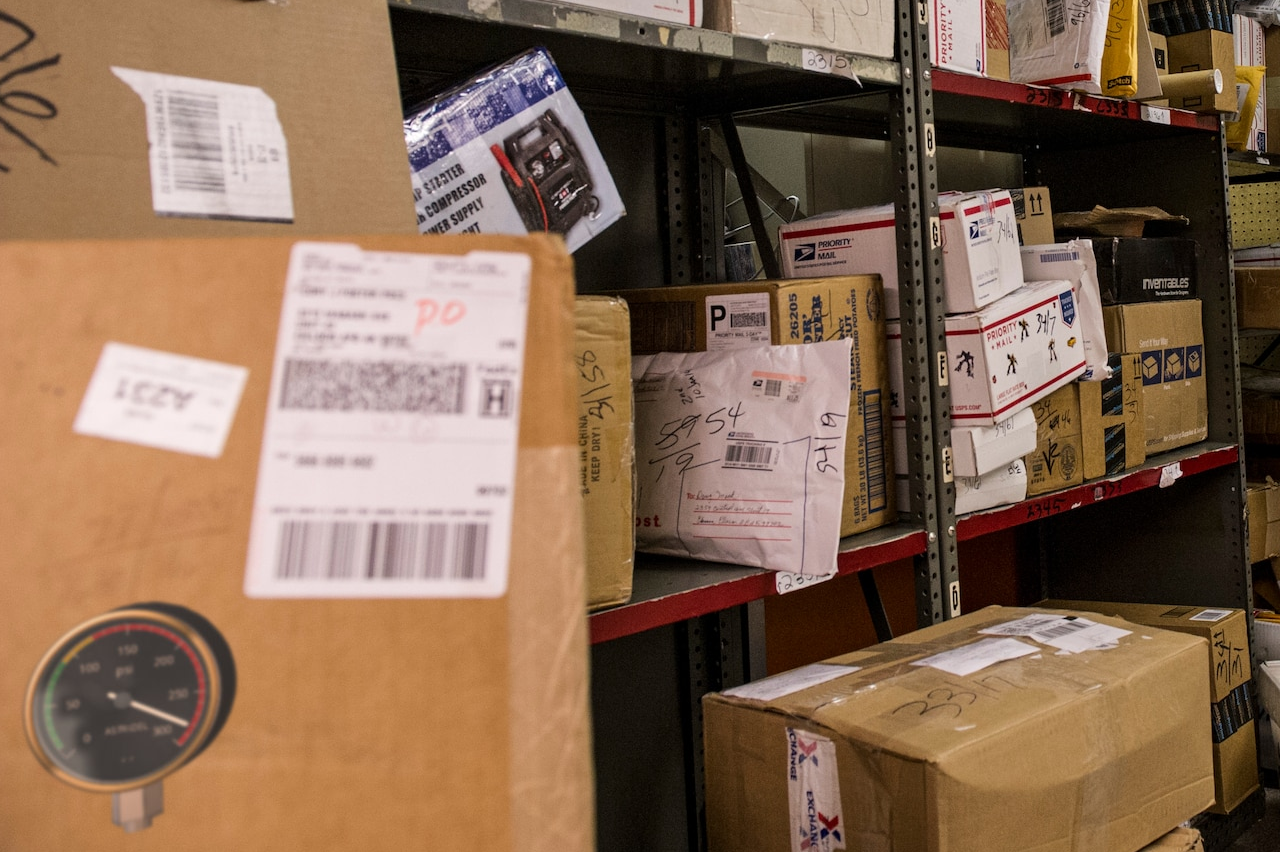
280 psi
